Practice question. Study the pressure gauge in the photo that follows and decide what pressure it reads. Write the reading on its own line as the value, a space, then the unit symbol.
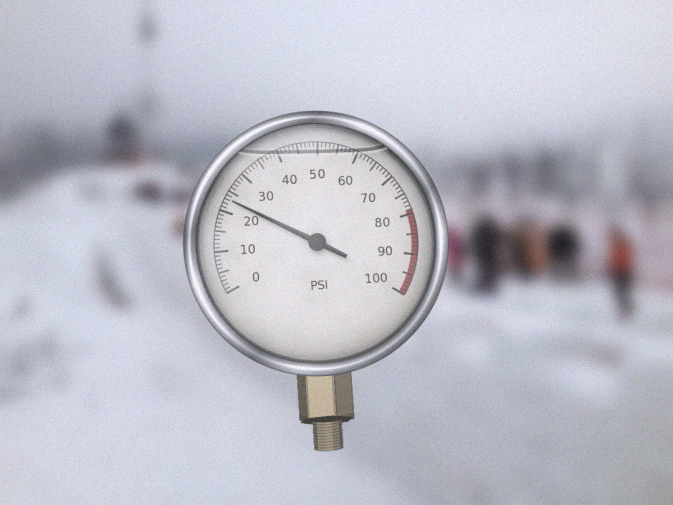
23 psi
